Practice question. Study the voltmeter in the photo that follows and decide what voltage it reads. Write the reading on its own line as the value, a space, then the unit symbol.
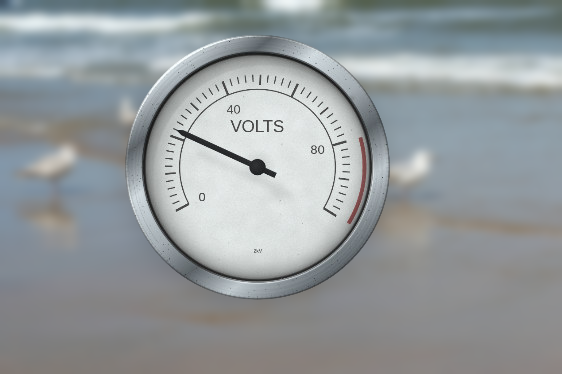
22 V
